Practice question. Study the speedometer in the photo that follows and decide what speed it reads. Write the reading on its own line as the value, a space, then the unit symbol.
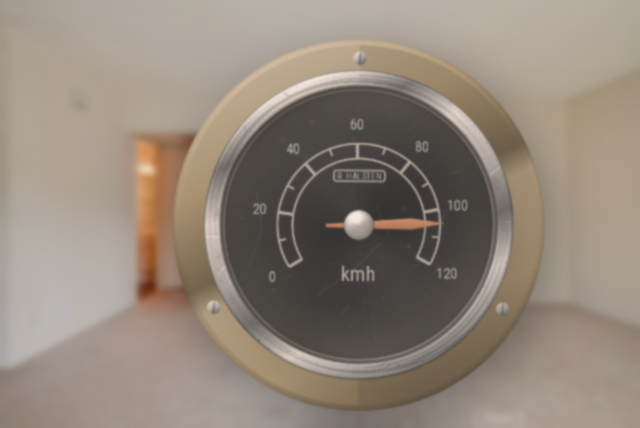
105 km/h
